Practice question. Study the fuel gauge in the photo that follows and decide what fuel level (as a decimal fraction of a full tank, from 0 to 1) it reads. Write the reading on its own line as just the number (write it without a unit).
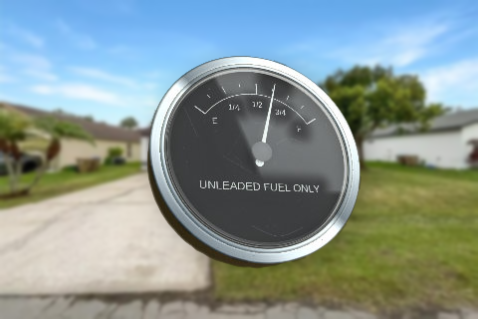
0.625
